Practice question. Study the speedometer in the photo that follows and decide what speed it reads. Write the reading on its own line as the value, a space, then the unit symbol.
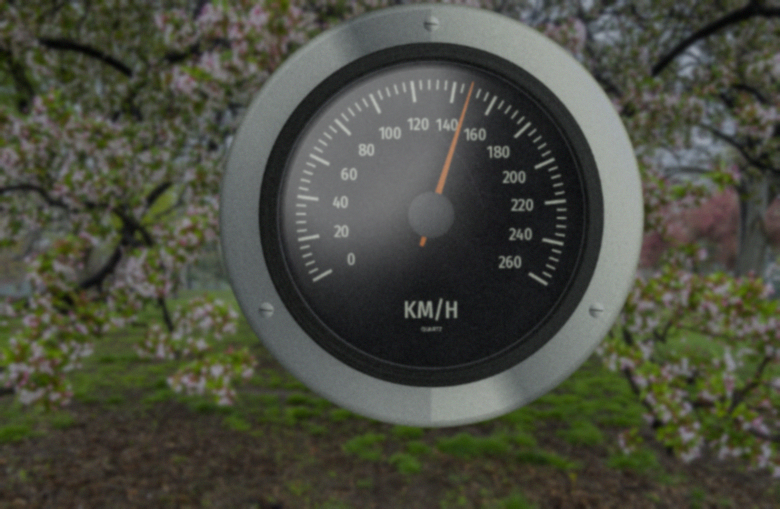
148 km/h
